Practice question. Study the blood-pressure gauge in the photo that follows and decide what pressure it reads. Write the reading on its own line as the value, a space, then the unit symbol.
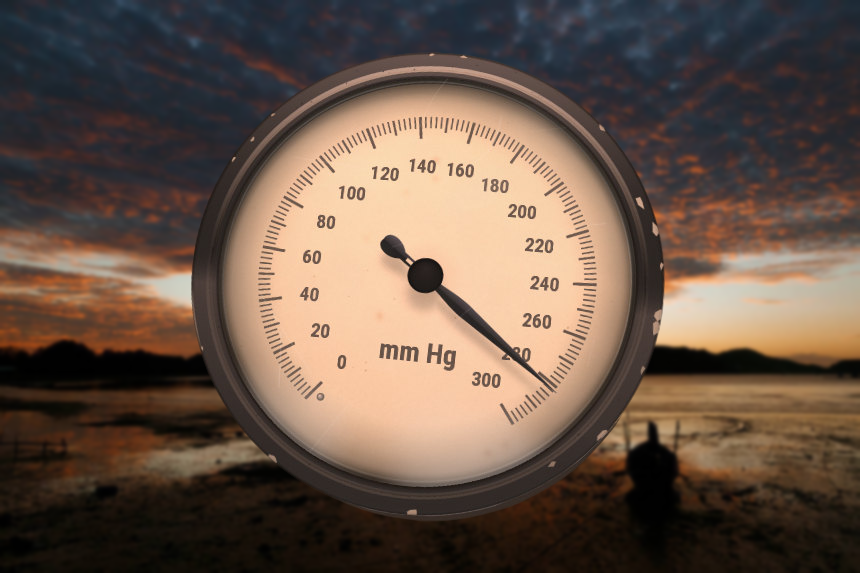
282 mmHg
